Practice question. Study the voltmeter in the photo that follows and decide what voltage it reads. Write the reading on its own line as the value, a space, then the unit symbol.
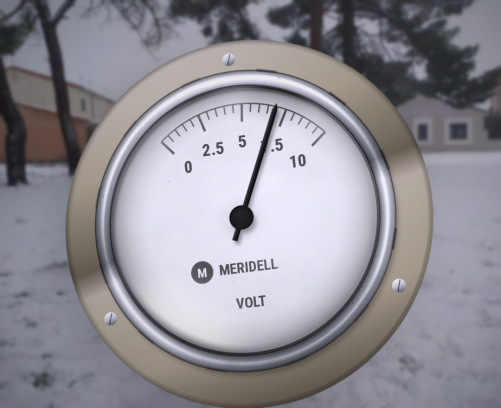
7 V
